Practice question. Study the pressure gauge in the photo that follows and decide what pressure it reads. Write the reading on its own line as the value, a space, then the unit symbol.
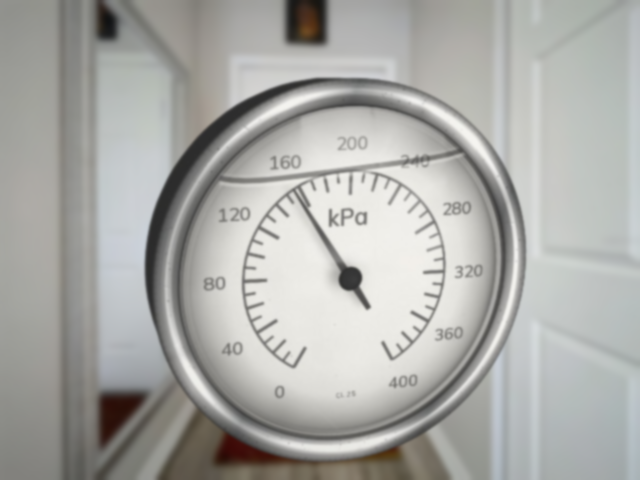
155 kPa
